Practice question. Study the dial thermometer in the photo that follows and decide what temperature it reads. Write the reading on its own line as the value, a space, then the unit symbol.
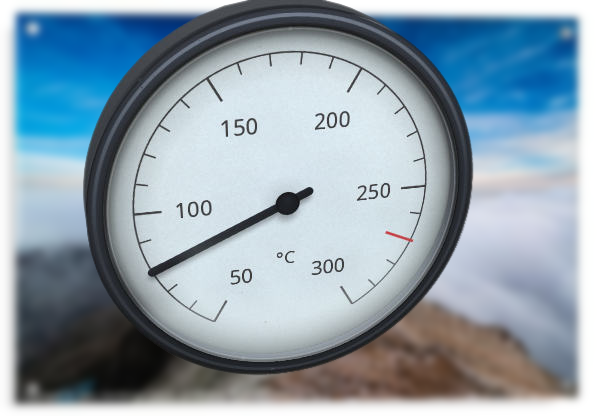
80 °C
